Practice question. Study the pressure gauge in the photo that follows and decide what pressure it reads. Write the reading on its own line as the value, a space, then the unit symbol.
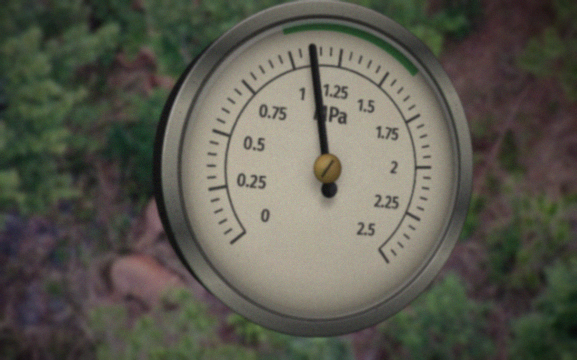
1.1 MPa
